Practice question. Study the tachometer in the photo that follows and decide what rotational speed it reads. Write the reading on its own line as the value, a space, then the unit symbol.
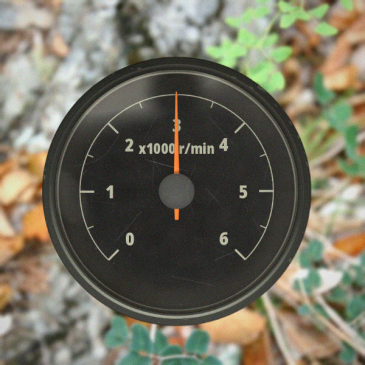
3000 rpm
